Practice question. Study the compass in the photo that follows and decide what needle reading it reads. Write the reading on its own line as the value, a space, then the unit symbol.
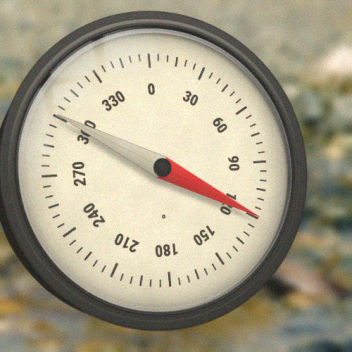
120 °
